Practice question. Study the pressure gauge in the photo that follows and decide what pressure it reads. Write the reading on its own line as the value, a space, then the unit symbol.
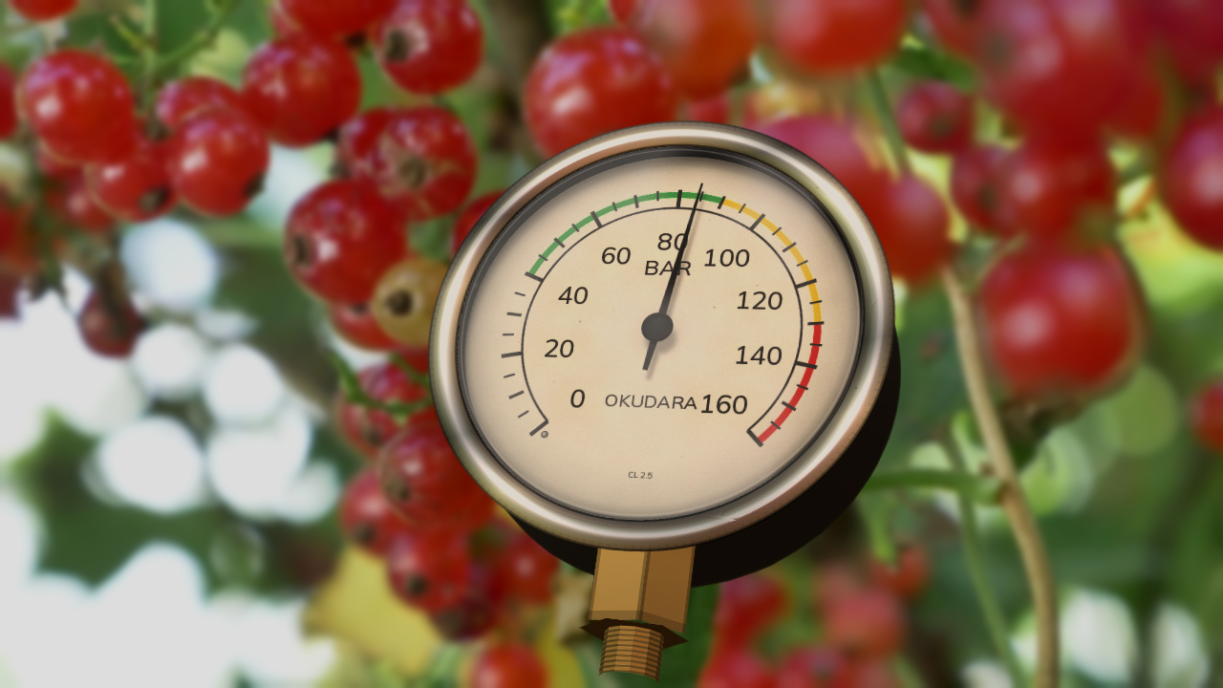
85 bar
